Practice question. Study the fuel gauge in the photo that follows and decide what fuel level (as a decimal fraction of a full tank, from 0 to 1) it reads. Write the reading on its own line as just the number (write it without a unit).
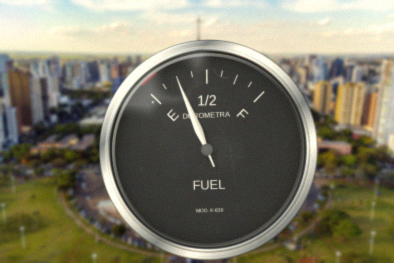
0.25
